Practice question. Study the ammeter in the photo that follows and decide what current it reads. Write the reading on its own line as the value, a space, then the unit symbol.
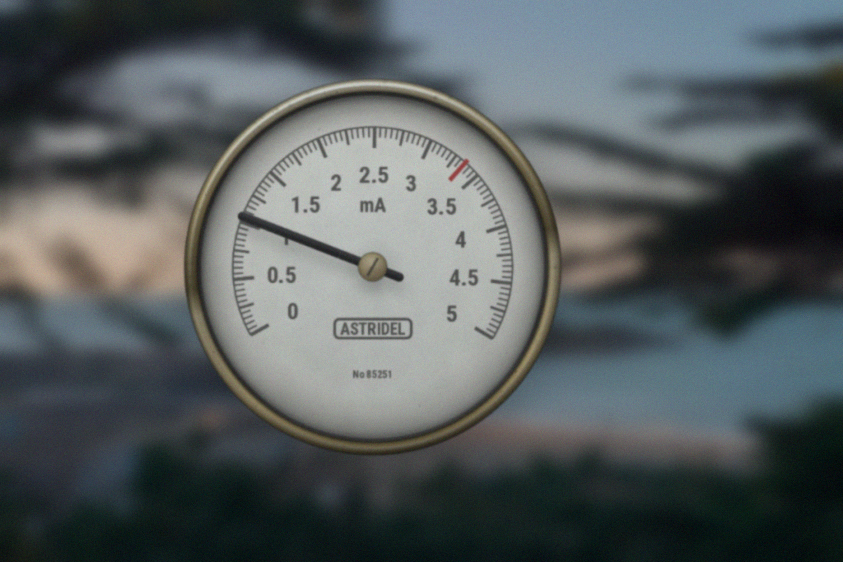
1.05 mA
